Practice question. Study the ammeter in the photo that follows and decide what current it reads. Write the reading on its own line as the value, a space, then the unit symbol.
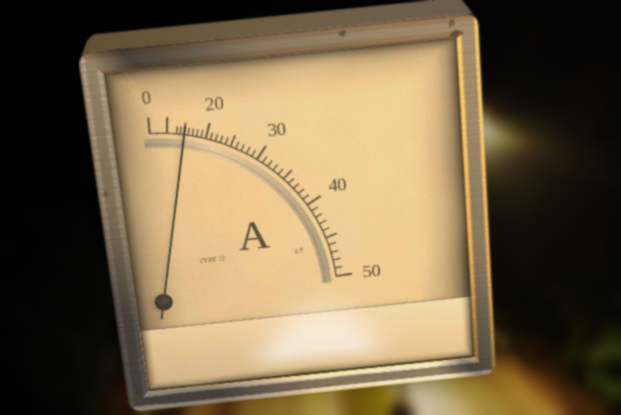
15 A
